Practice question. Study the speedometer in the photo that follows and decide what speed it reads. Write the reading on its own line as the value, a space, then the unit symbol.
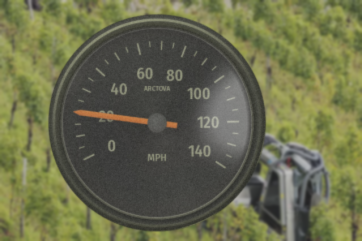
20 mph
